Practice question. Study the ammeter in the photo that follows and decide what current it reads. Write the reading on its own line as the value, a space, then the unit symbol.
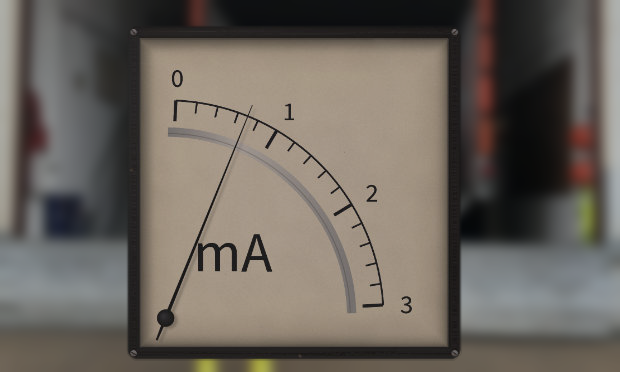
0.7 mA
